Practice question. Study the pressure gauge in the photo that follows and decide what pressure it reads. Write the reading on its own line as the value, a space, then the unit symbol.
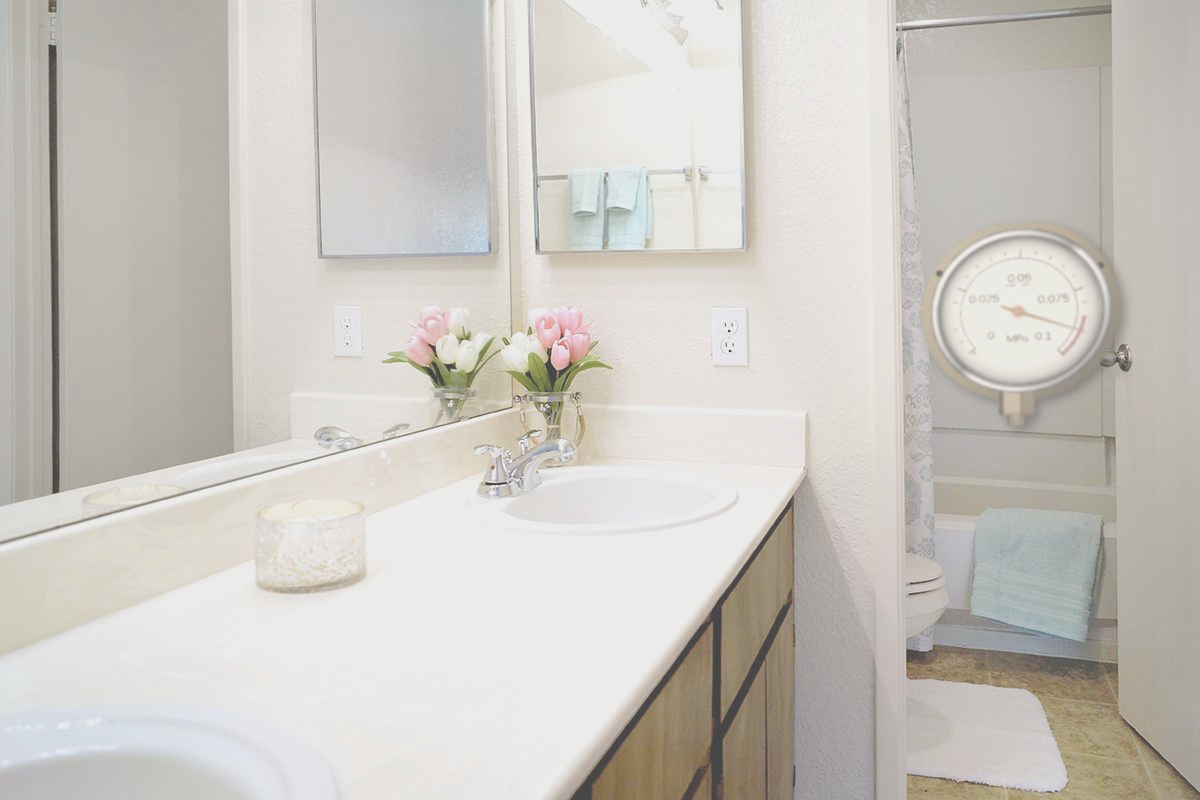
0.09 MPa
